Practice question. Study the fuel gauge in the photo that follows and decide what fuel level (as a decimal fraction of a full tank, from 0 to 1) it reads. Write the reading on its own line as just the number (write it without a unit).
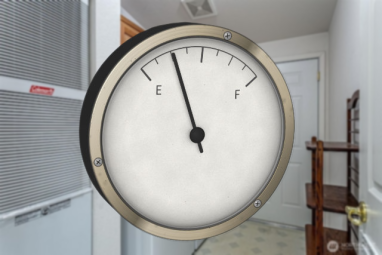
0.25
